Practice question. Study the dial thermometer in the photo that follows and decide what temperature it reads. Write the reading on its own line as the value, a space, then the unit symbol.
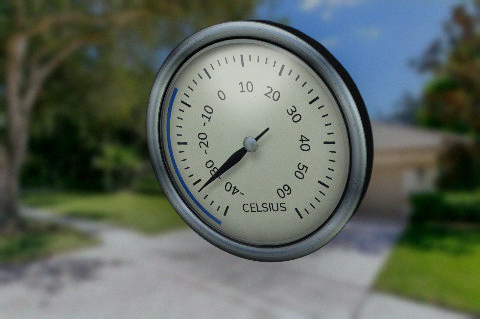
-32 °C
